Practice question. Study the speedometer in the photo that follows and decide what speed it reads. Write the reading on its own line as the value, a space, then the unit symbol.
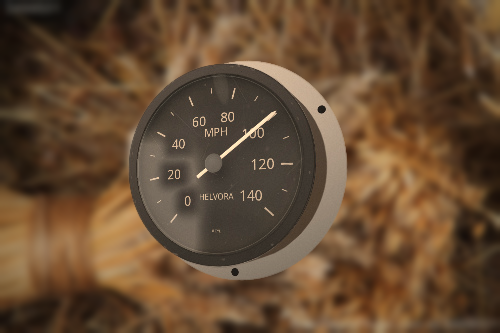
100 mph
